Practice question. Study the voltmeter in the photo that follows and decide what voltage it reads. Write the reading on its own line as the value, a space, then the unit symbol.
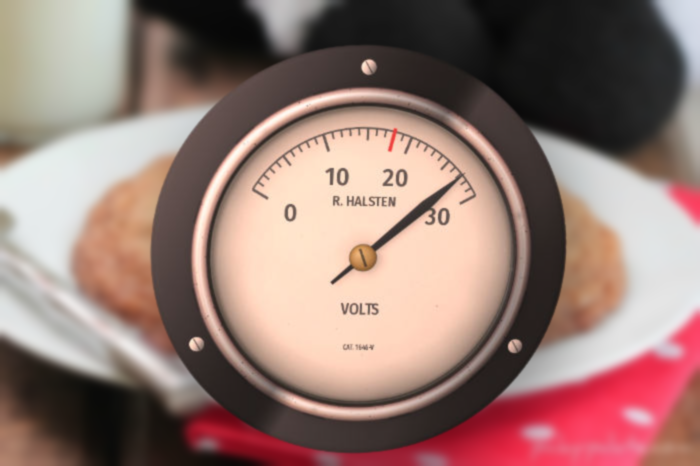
27 V
